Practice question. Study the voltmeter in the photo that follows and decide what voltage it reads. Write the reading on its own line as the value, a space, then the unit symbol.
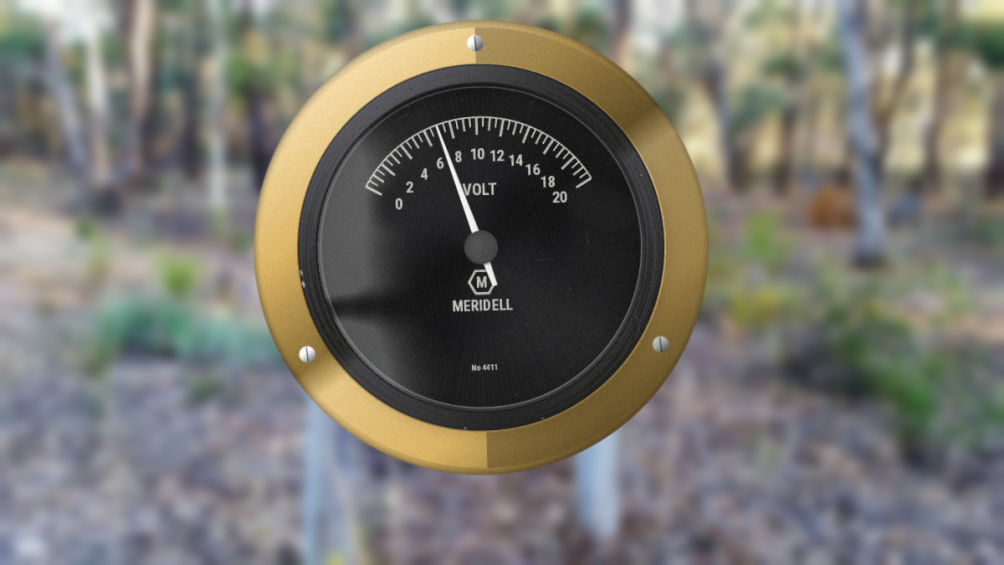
7 V
